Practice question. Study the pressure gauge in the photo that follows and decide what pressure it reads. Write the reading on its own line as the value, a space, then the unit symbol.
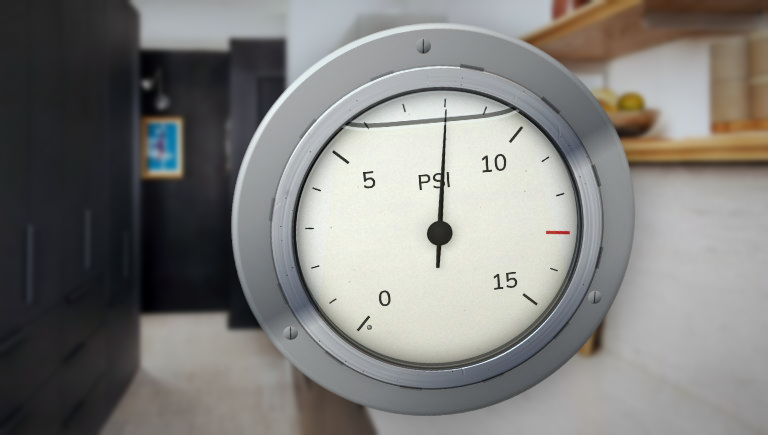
8 psi
